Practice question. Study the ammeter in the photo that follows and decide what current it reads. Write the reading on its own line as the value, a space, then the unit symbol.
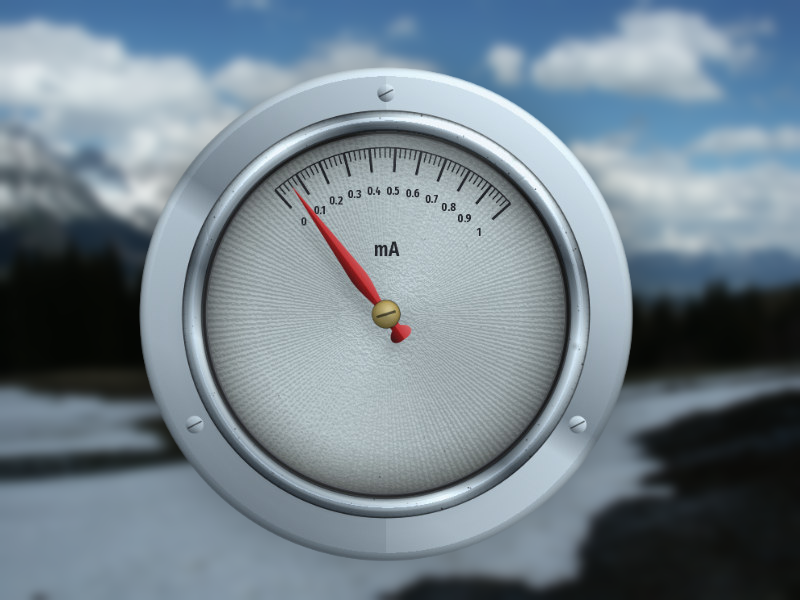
0.06 mA
